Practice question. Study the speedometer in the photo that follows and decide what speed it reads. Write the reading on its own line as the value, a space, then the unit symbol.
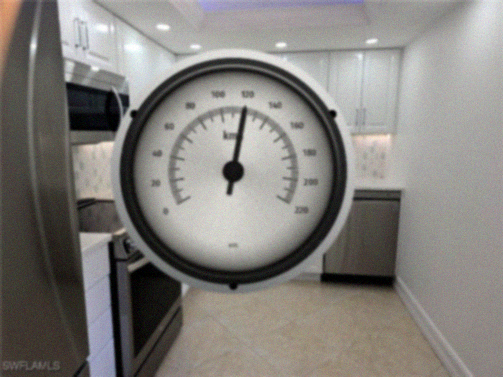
120 km/h
